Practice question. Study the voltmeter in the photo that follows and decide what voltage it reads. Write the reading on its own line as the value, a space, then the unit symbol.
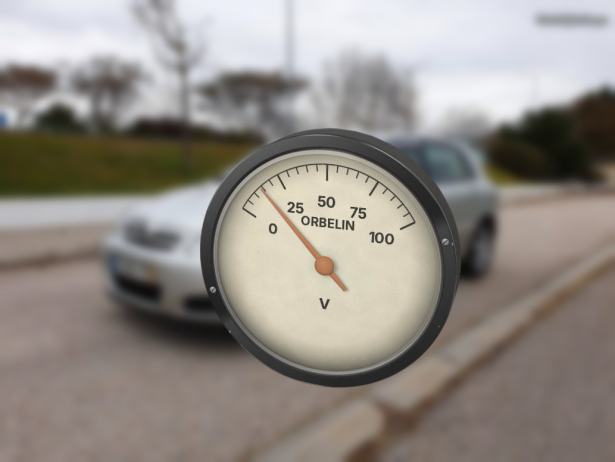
15 V
